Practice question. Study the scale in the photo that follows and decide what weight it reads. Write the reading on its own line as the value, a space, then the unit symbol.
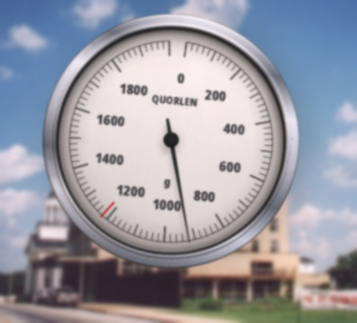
920 g
